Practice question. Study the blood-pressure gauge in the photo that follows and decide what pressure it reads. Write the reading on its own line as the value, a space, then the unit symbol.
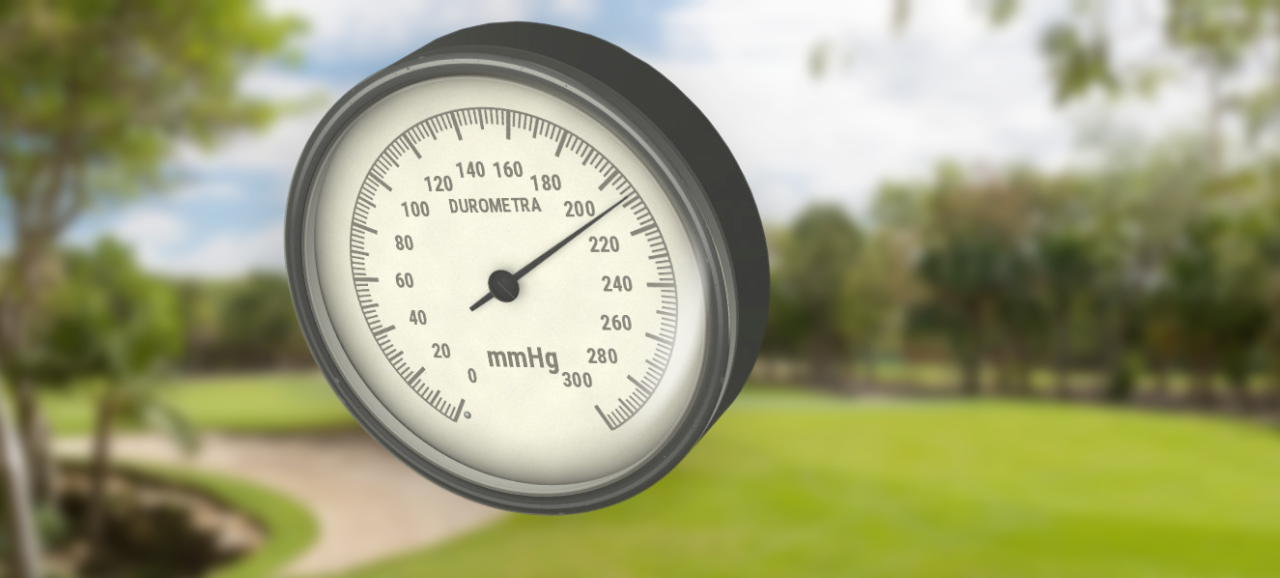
208 mmHg
